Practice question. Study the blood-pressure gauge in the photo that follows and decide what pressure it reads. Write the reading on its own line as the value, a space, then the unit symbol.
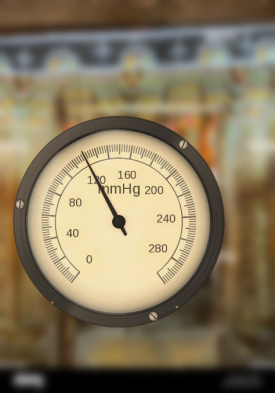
120 mmHg
